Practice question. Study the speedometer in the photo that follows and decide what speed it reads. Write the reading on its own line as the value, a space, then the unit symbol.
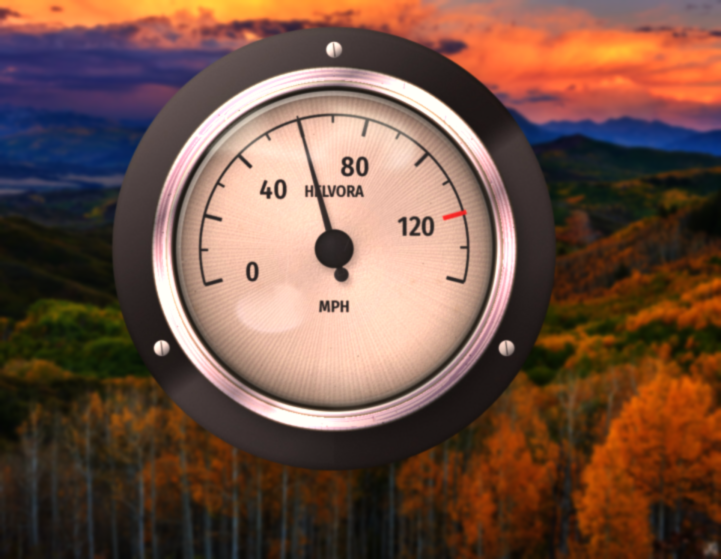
60 mph
